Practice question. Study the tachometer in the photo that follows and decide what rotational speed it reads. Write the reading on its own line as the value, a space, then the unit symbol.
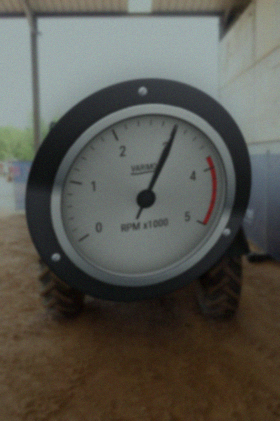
3000 rpm
